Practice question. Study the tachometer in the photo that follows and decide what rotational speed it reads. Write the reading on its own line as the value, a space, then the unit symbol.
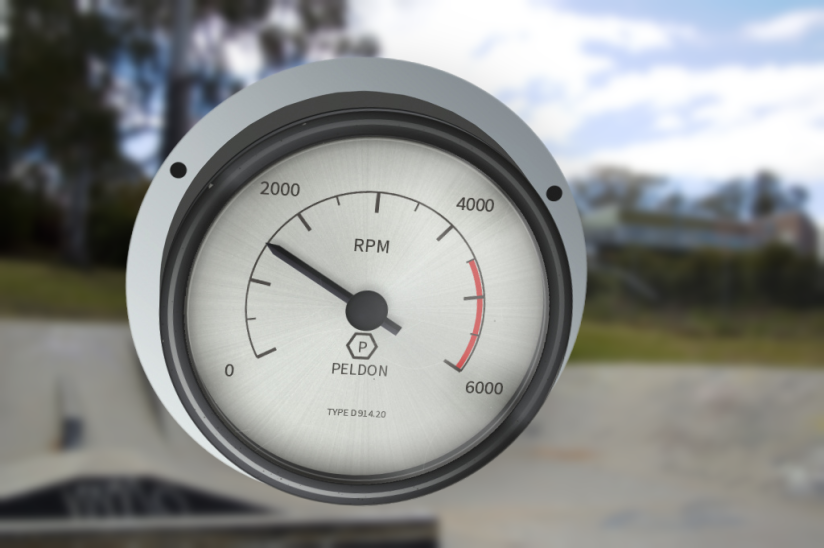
1500 rpm
